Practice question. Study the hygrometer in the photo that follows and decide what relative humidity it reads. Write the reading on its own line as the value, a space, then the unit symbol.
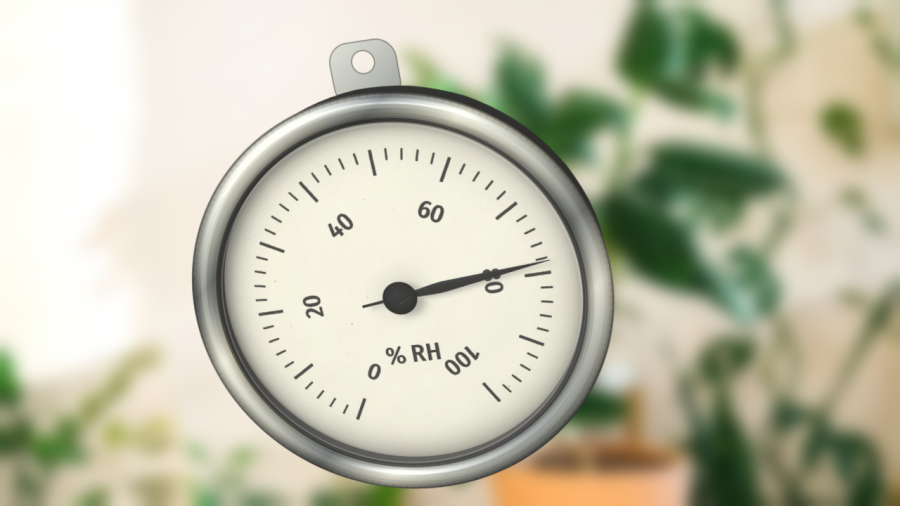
78 %
